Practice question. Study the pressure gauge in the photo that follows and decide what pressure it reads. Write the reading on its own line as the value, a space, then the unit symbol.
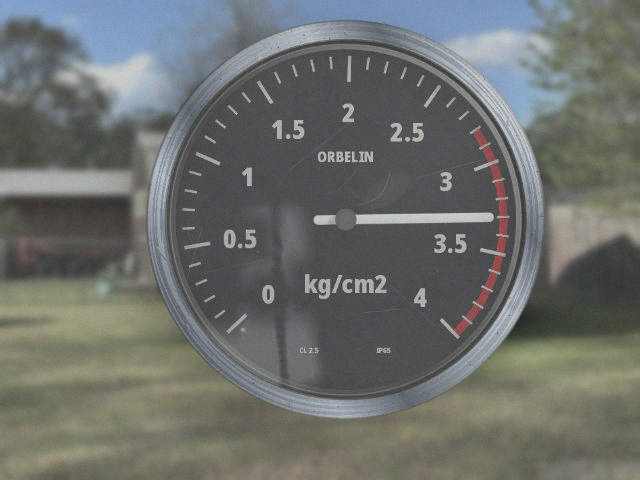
3.3 kg/cm²
